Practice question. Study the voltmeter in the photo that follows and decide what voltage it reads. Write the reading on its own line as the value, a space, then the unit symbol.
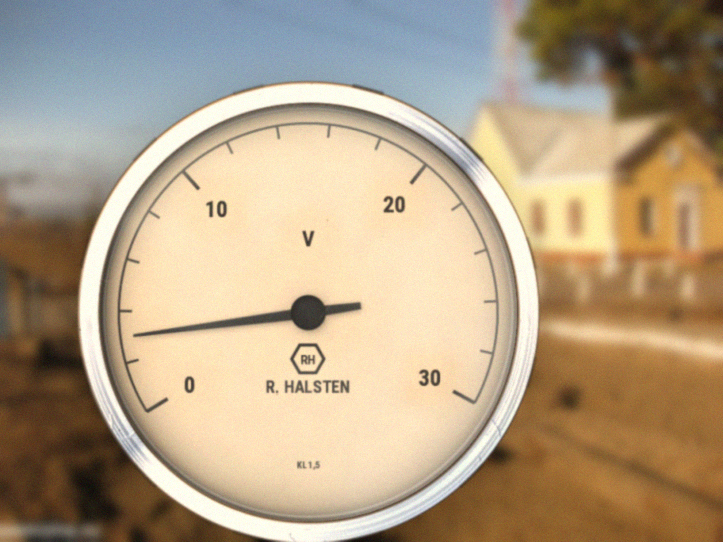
3 V
